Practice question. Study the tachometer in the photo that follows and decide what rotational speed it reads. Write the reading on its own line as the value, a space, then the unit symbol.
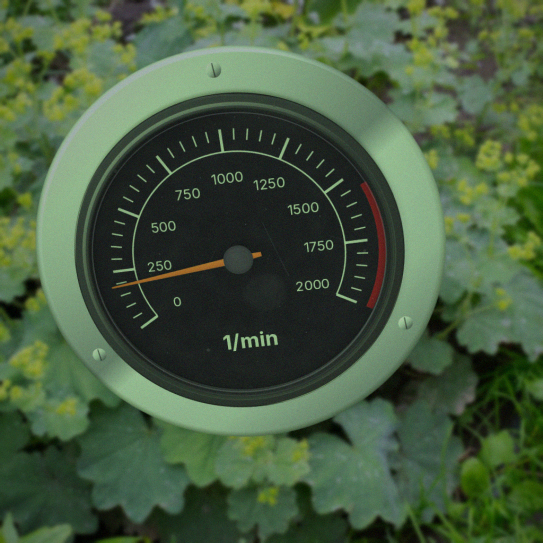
200 rpm
